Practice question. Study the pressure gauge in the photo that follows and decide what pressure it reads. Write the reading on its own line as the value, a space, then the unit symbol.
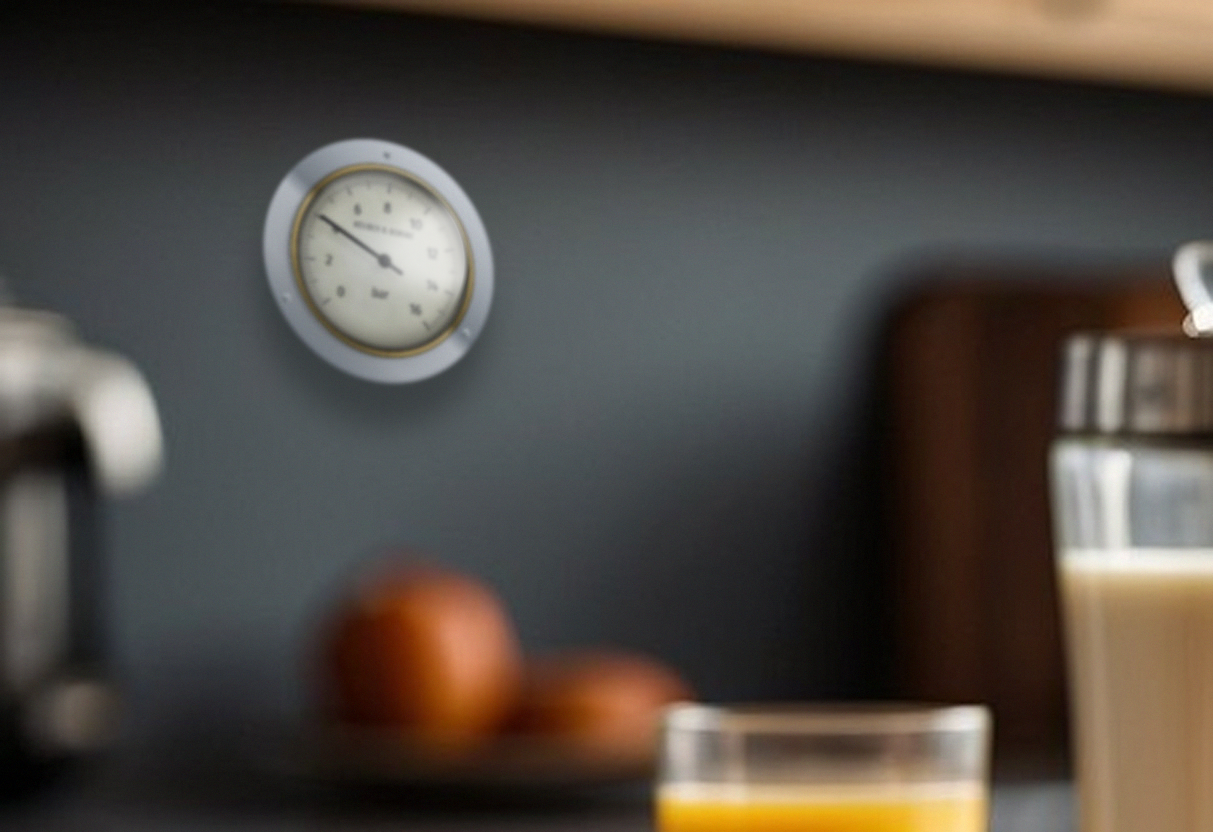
4 bar
